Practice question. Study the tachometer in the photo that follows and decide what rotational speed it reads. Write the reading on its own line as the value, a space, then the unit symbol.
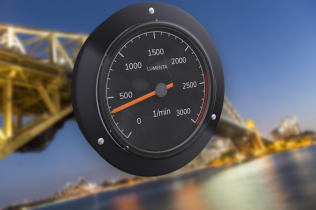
350 rpm
